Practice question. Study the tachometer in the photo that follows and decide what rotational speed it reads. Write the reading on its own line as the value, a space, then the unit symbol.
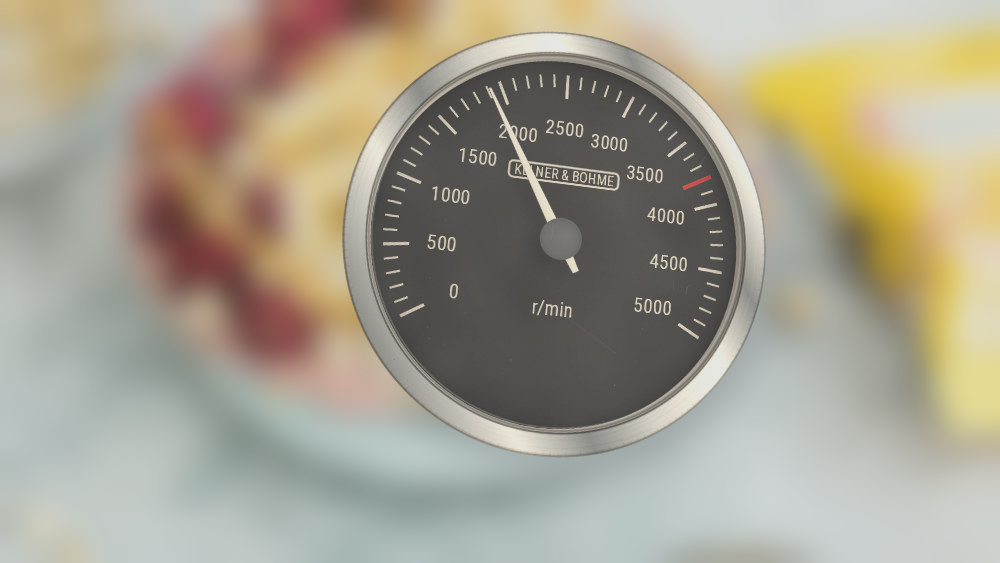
1900 rpm
